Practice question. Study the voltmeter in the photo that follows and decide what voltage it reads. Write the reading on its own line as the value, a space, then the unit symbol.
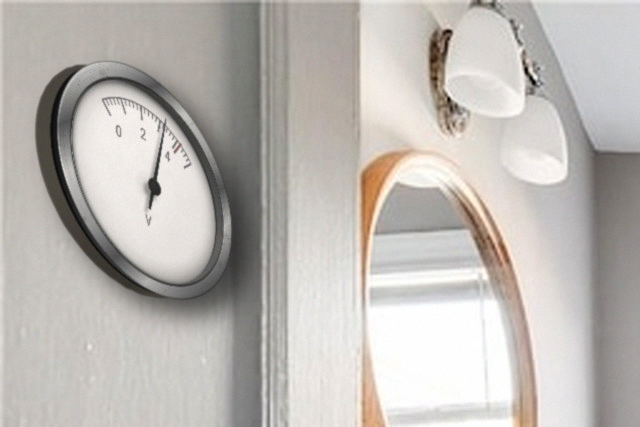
3 V
